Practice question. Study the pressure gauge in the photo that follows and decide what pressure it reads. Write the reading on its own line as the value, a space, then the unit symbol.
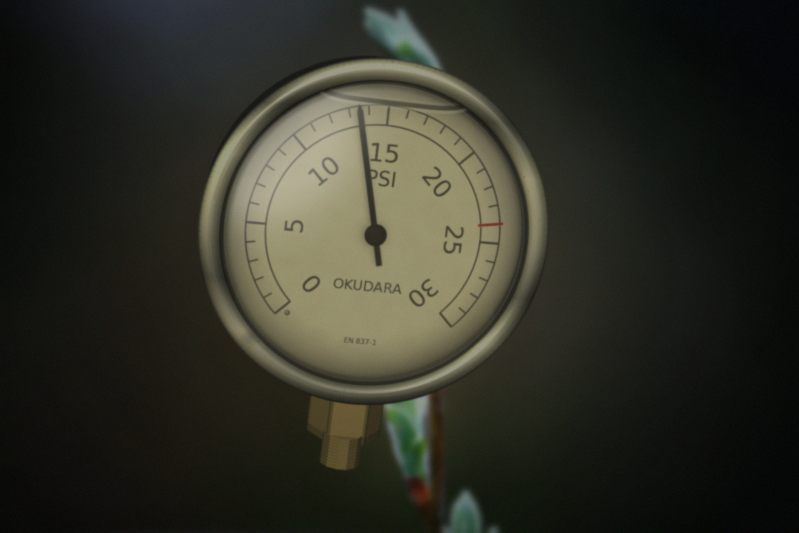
13.5 psi
